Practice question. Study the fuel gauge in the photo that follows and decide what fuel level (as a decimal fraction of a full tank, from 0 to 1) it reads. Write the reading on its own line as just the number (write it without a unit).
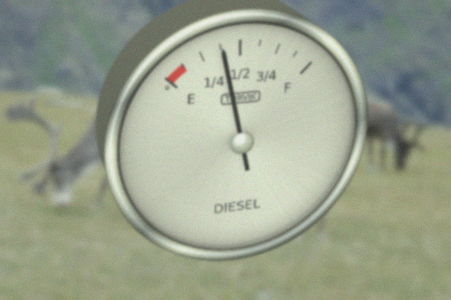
0.375
